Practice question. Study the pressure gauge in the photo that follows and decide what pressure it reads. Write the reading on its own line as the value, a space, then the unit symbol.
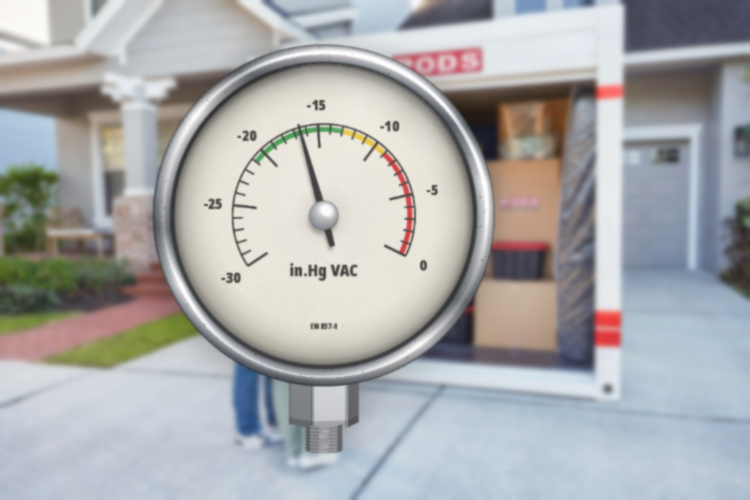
-16.5 inHg
